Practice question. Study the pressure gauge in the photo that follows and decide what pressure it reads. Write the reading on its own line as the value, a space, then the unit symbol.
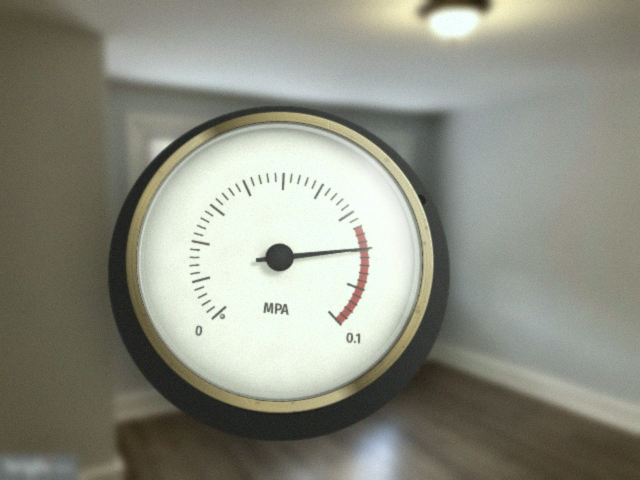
0.08 MPa
